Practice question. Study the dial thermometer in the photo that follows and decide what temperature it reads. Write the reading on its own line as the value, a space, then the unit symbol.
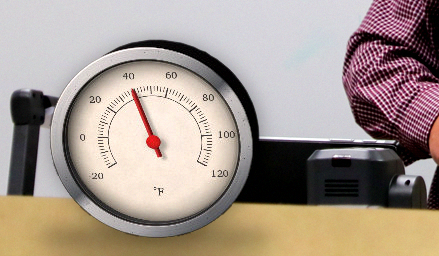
40 °F
